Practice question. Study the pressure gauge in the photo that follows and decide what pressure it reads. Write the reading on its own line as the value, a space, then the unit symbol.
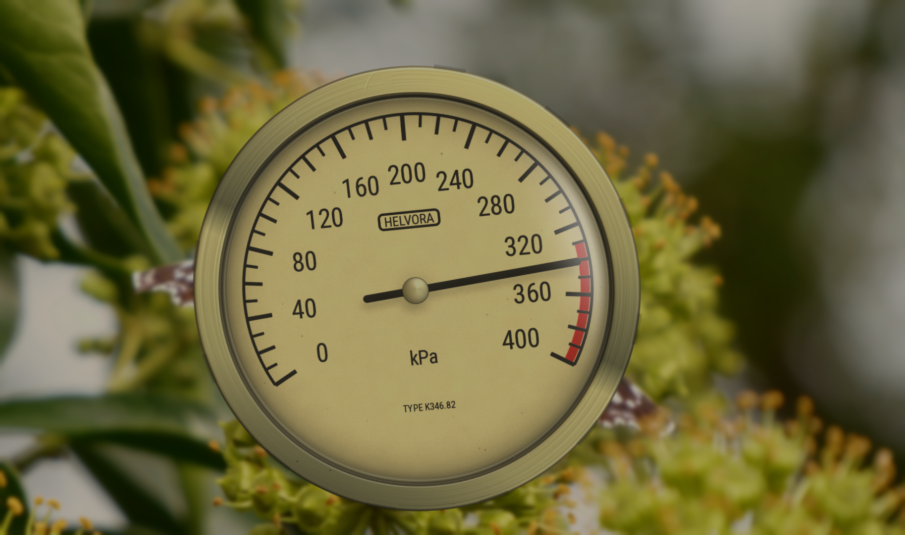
340 kPa
